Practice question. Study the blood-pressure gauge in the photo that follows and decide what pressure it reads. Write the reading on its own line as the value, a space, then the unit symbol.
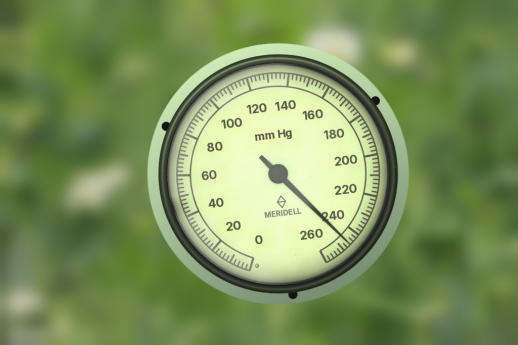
246 mmHg
